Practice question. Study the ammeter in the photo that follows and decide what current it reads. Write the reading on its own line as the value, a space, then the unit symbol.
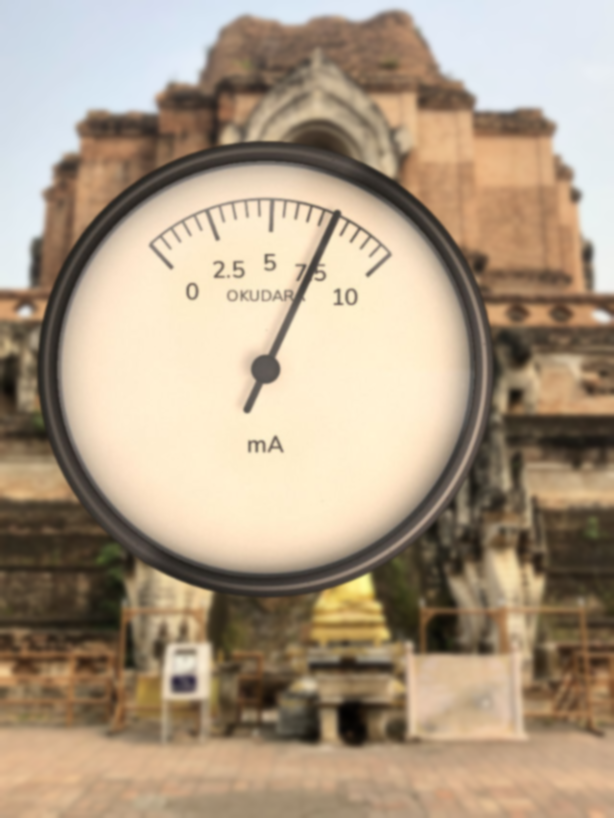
7.5 mA
